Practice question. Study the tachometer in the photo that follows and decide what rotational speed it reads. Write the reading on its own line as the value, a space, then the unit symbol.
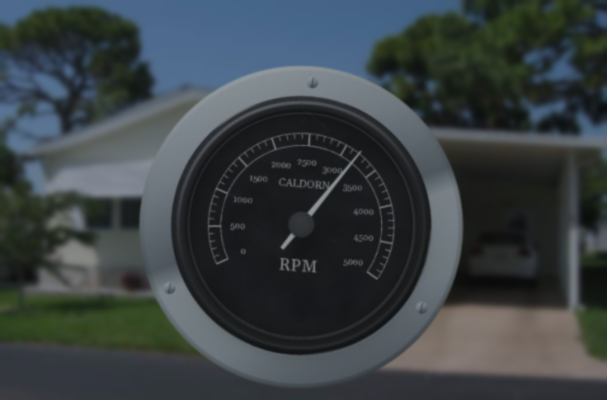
3200 rpm
